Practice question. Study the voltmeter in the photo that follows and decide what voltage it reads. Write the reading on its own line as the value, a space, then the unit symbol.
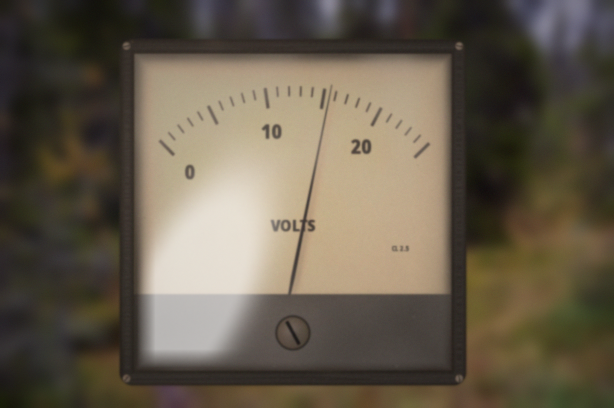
15.5 V
